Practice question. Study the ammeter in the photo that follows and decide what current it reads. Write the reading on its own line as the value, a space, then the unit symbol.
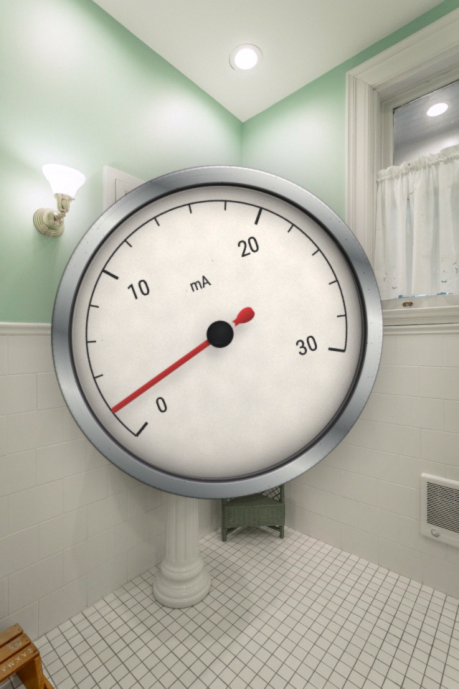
2 mA
